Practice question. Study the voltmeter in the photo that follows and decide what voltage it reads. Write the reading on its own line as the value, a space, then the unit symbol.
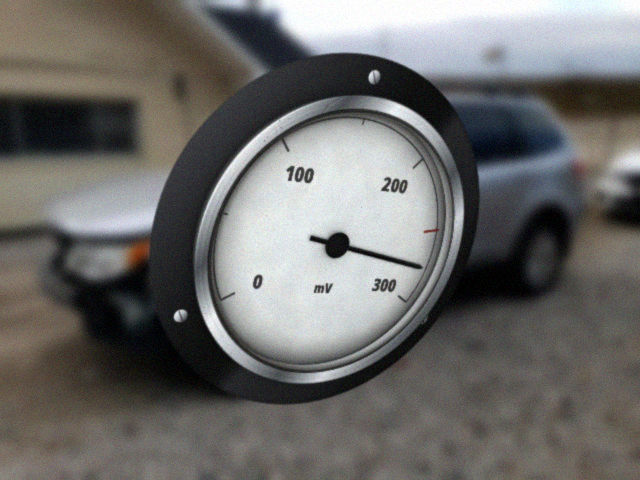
275 mV
